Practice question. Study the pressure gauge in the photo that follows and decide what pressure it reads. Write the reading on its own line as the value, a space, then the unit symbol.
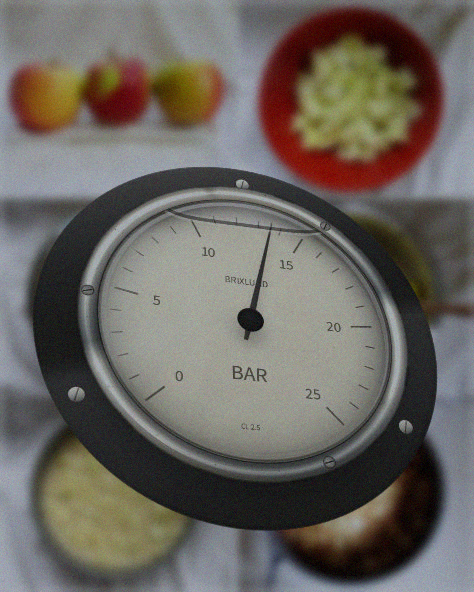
13.5 bar
